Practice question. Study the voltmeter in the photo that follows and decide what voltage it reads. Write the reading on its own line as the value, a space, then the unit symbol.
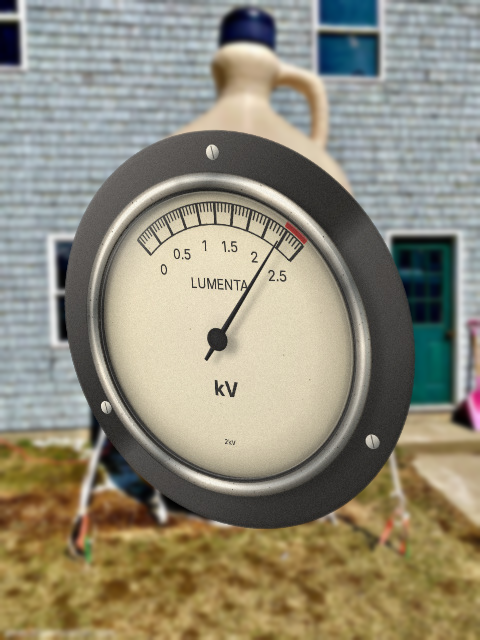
2.25 kV
